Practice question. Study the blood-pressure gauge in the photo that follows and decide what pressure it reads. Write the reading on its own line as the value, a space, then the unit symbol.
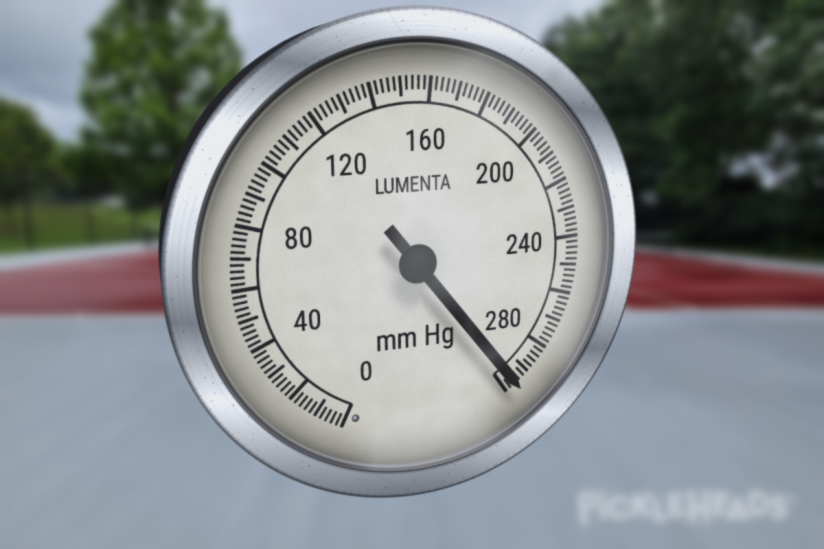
296 mmHg
